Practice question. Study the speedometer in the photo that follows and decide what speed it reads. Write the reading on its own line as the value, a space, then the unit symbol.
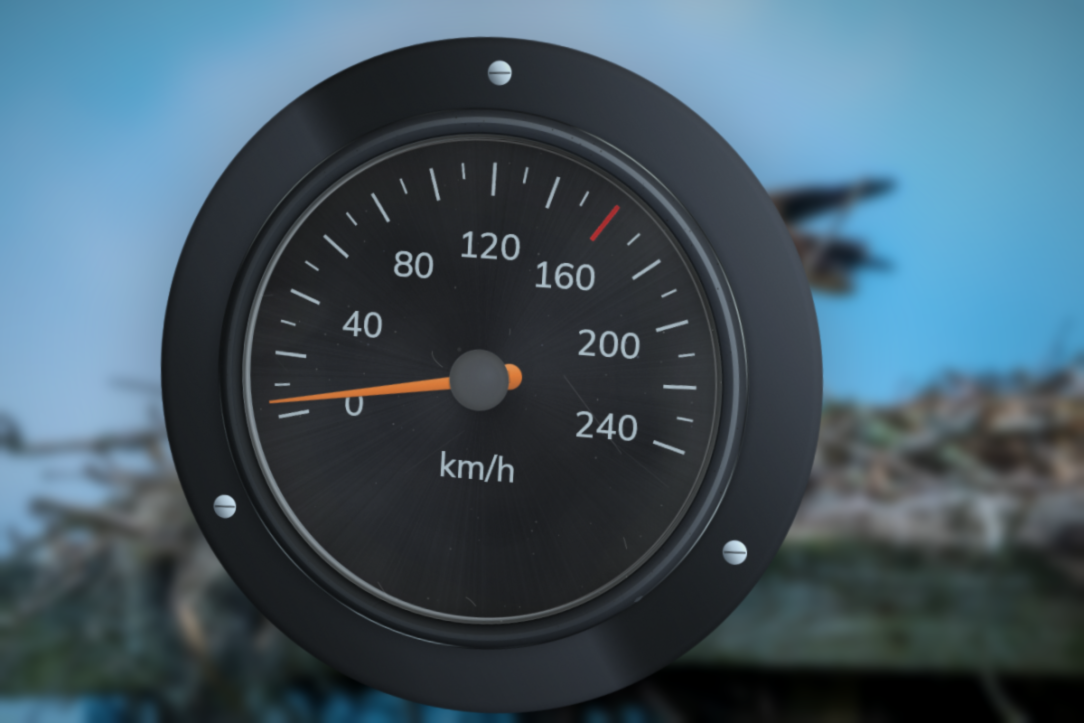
5 km/h
